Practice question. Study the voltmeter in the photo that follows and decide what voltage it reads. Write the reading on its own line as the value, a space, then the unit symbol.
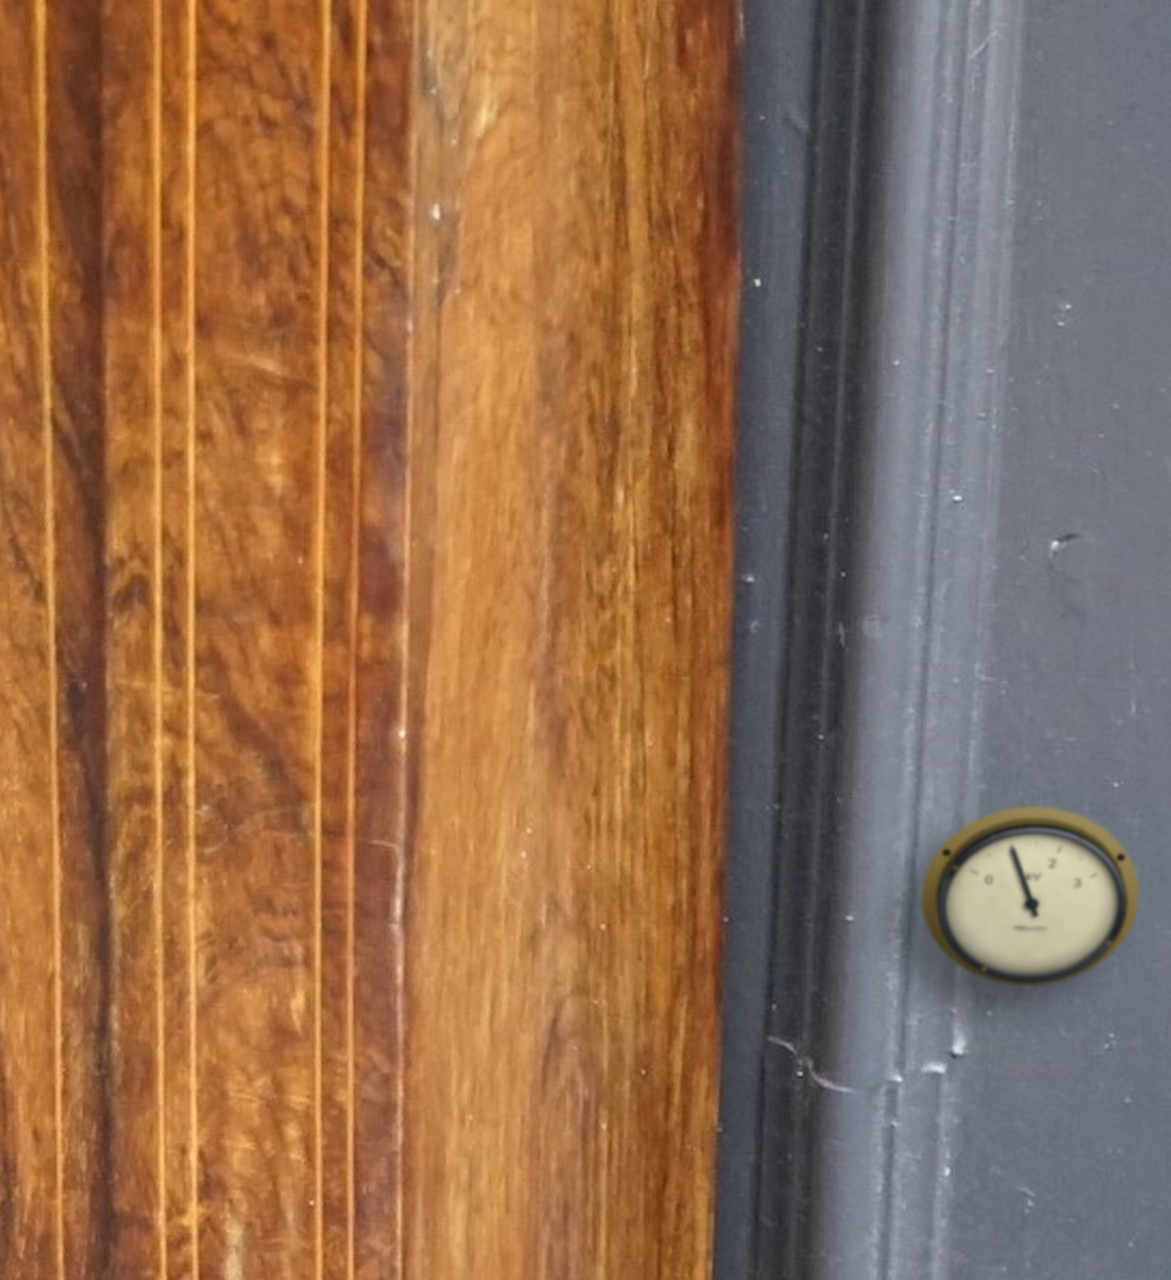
1 kV
